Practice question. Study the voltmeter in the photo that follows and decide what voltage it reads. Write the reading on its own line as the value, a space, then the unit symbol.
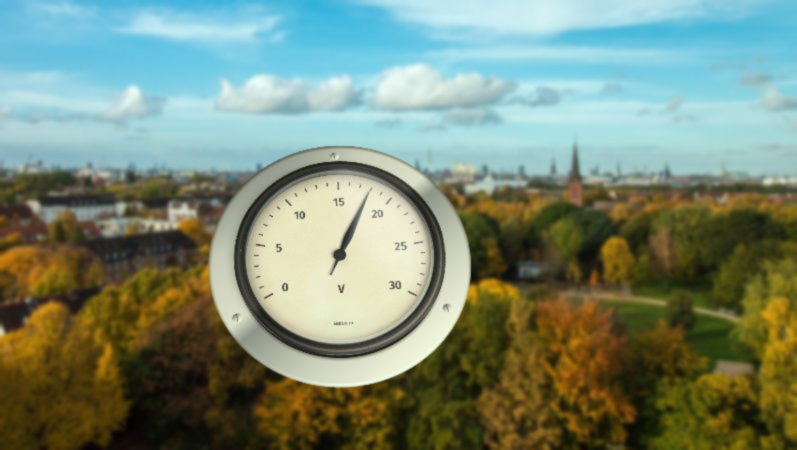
18 V
